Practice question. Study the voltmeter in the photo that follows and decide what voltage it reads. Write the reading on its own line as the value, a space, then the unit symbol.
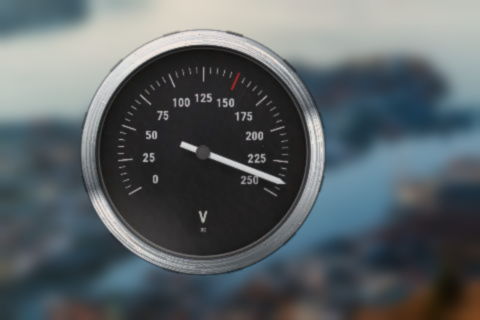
240 V
